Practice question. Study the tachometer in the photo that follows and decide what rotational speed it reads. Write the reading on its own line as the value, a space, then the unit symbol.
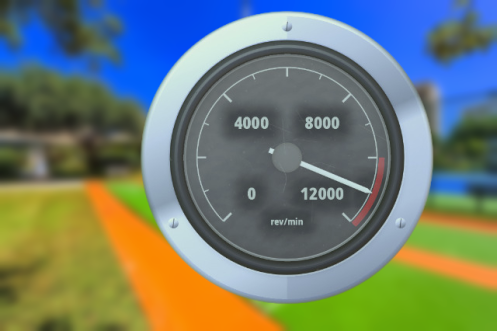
11000 rpm
